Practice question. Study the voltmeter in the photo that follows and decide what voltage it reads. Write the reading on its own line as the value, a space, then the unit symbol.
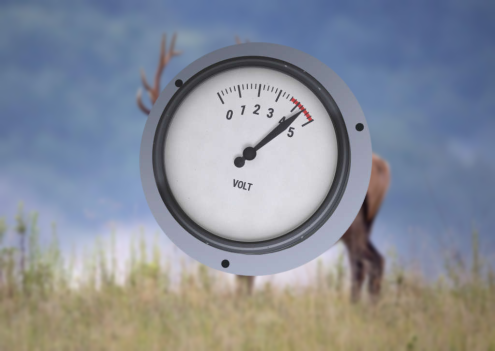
4.4 V
